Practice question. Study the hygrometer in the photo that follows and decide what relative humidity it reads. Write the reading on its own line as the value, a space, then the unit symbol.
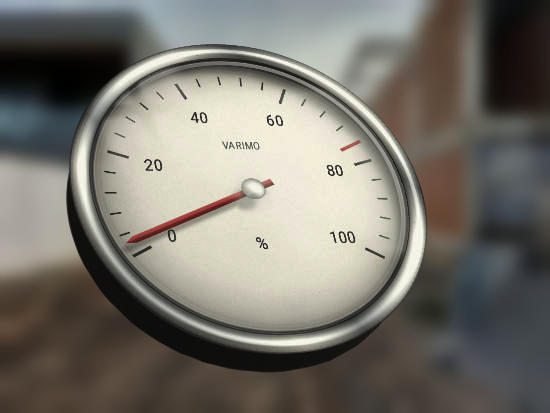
2 %
